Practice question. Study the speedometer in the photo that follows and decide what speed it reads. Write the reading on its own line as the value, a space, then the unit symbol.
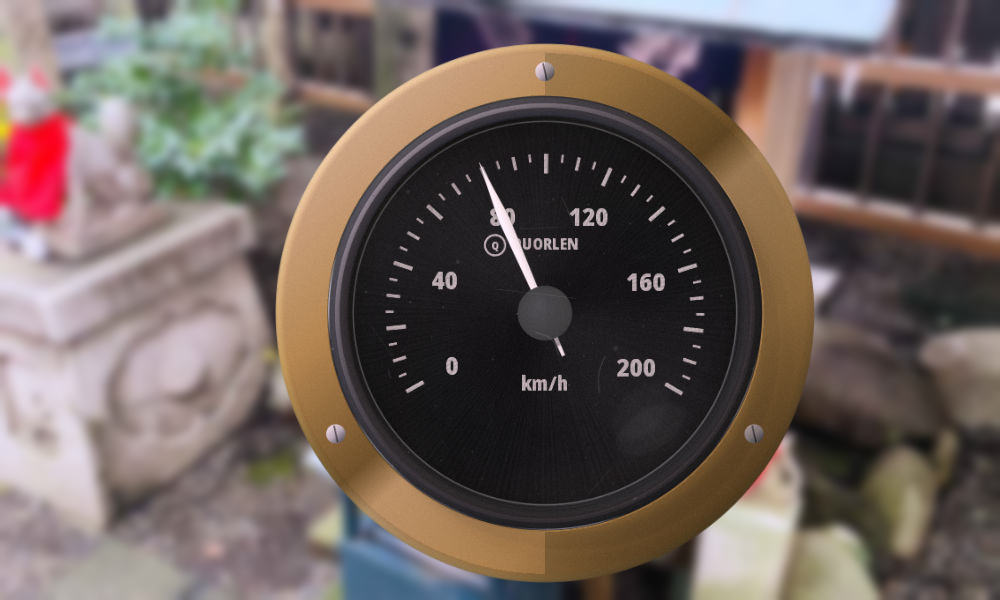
80 km/h
